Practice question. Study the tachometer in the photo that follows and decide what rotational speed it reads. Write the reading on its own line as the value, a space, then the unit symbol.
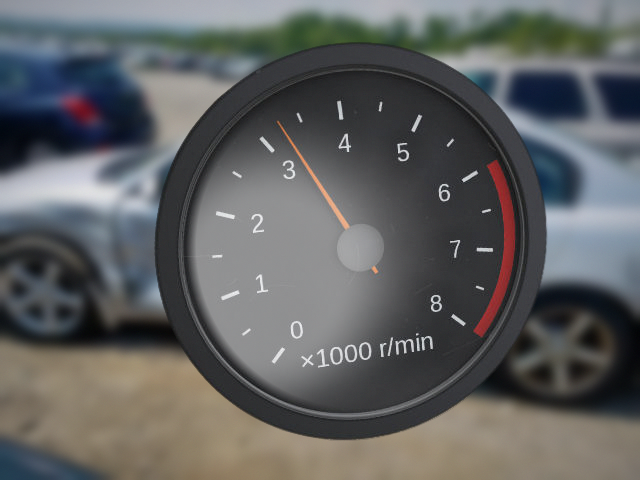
3250 rpm
